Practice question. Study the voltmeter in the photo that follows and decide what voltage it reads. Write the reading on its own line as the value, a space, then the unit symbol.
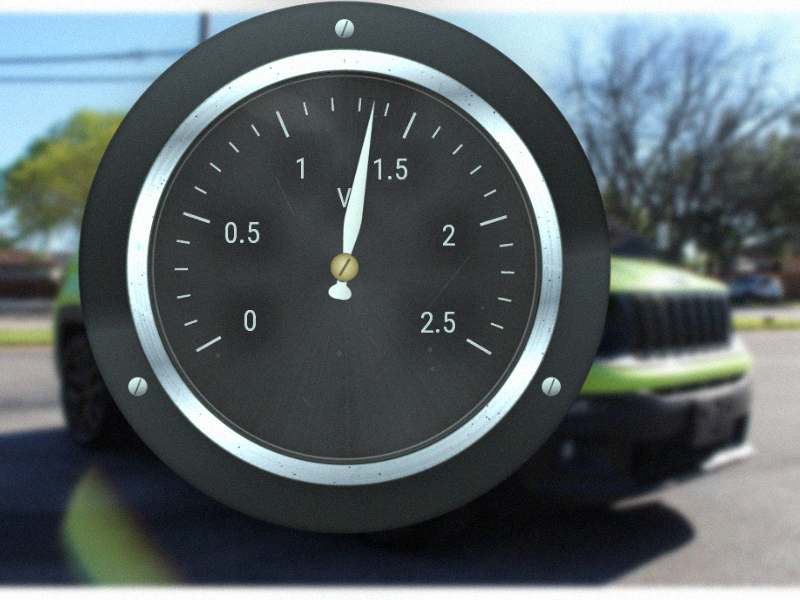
1.35 V
